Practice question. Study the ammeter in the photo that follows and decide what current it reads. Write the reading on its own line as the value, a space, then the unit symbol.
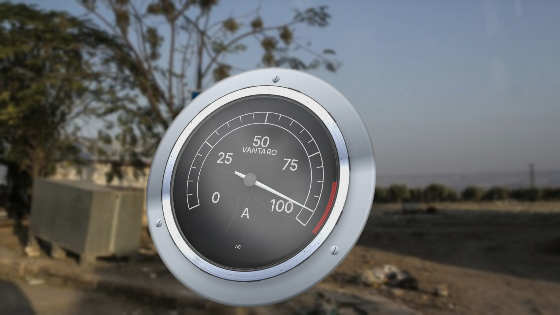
95 A
